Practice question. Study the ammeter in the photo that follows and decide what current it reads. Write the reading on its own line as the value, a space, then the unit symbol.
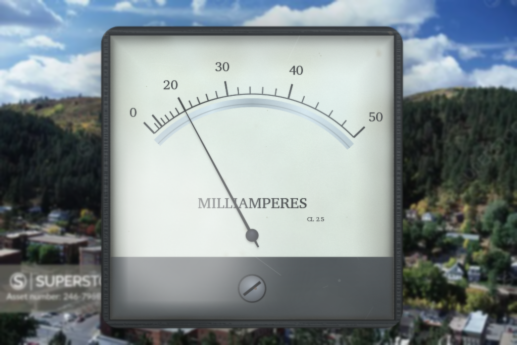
20 mA
